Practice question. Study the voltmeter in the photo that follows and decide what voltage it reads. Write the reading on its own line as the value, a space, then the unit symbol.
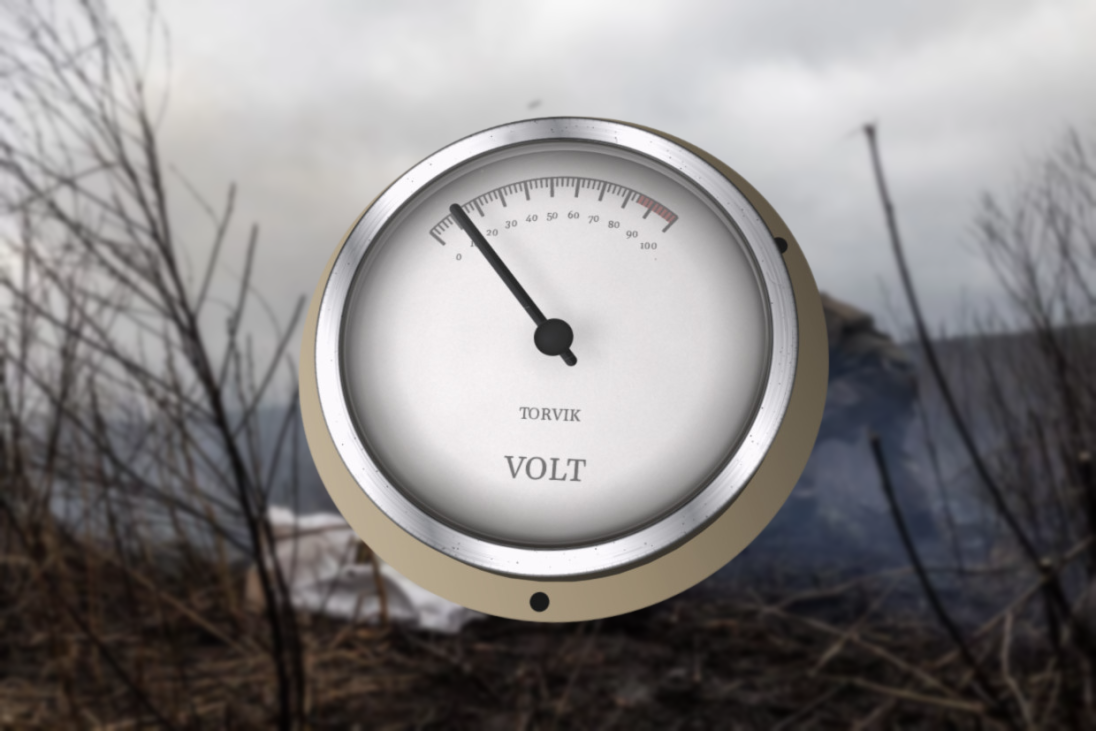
12 V
